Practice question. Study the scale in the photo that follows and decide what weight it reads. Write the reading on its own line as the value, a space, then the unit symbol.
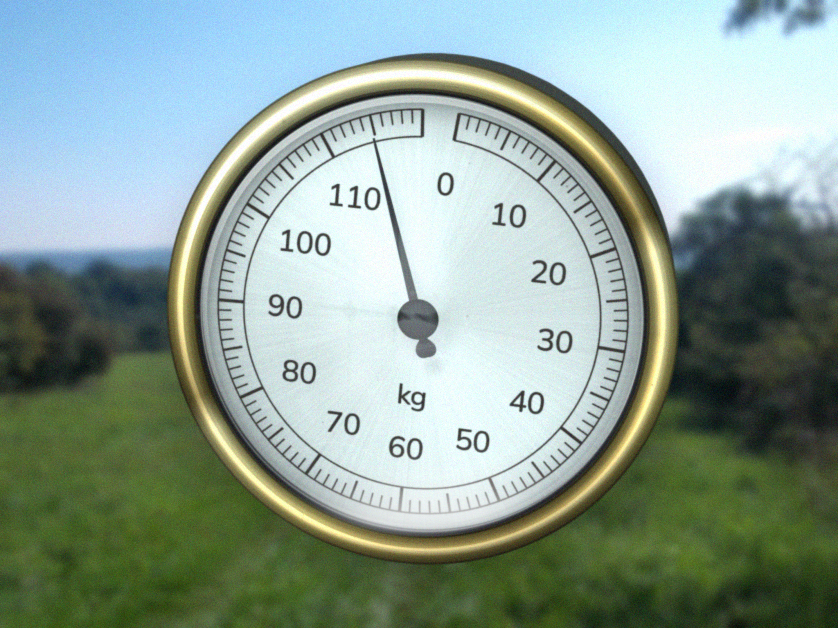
115 kg
